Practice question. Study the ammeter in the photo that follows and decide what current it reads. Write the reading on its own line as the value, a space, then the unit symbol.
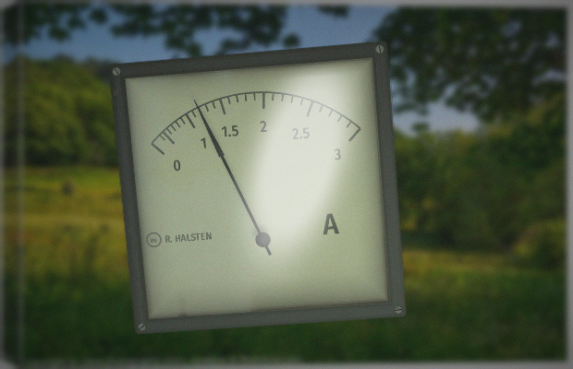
1.2 A
